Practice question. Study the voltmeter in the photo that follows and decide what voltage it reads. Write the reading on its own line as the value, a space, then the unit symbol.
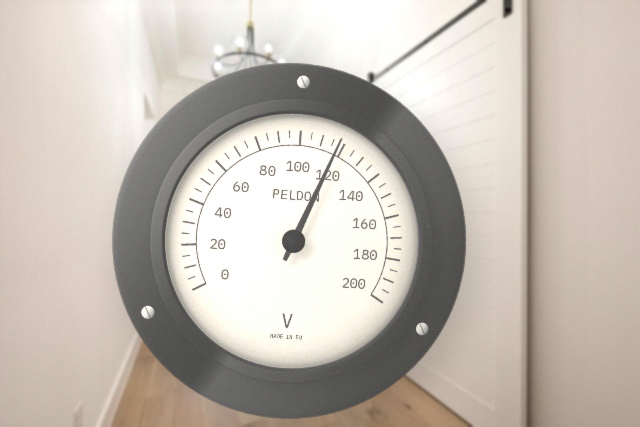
117.5 V
